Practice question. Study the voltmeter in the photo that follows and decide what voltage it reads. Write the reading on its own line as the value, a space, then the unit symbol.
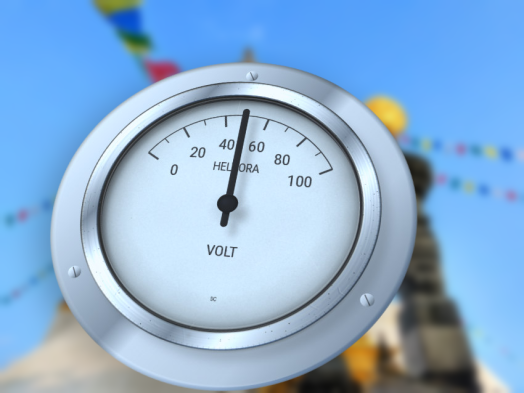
50 V
